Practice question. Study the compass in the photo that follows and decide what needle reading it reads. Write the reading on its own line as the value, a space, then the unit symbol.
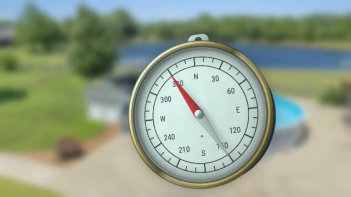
330 °
